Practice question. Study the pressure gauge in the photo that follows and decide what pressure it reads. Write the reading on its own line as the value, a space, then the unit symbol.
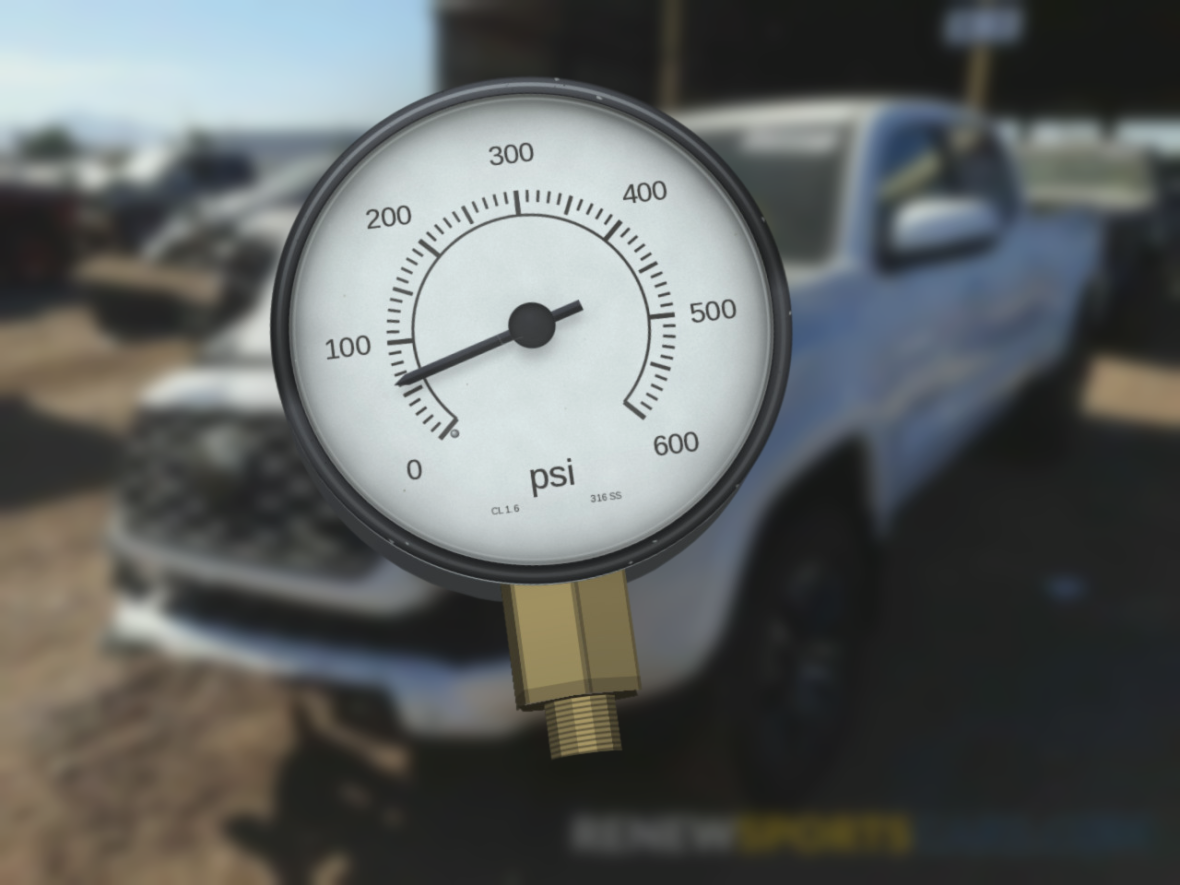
60 psi
